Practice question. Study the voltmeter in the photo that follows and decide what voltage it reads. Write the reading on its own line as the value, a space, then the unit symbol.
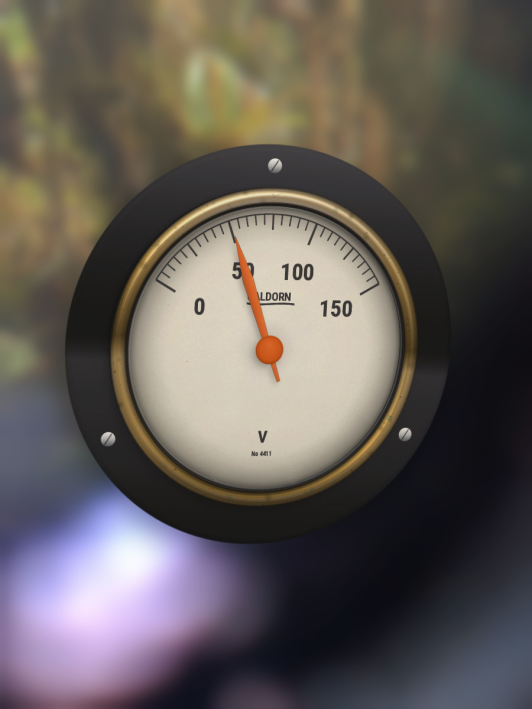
50 V
